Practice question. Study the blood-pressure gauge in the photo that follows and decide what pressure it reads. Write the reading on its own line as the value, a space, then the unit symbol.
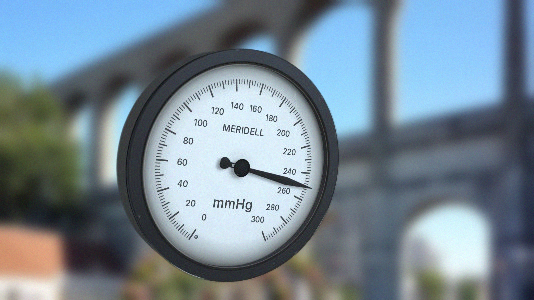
250 mmHg
